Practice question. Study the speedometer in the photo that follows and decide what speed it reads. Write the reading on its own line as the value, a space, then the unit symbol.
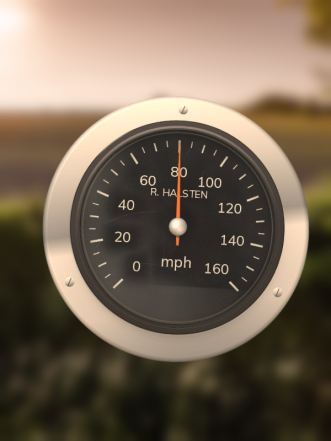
80 mph
